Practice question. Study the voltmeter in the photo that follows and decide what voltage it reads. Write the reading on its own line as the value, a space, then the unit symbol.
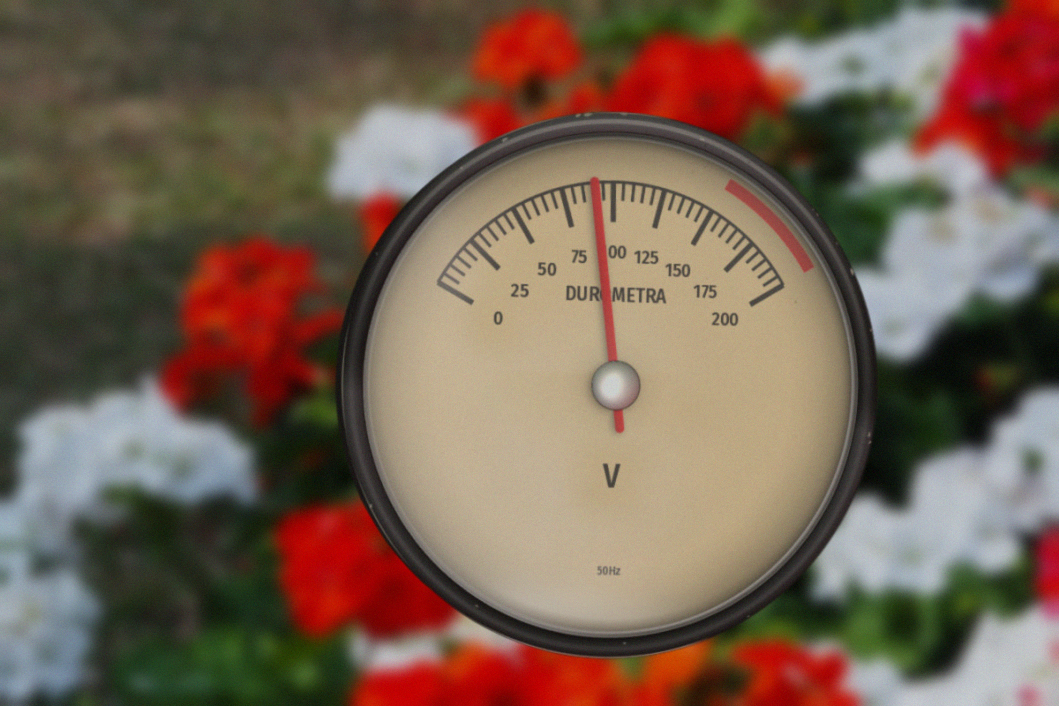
90 V
